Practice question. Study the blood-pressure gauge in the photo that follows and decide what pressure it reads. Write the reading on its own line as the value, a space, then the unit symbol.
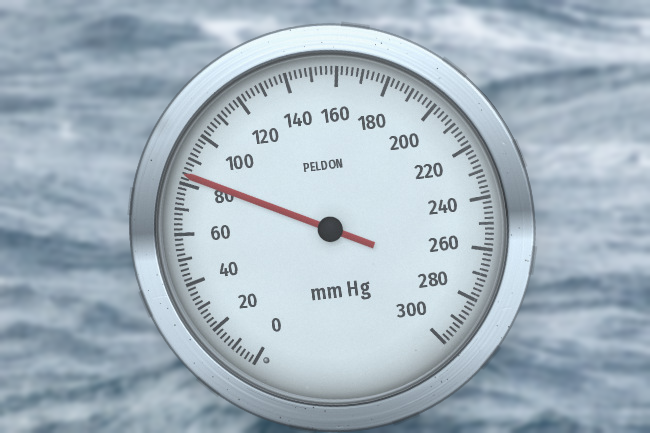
84 mmHg
